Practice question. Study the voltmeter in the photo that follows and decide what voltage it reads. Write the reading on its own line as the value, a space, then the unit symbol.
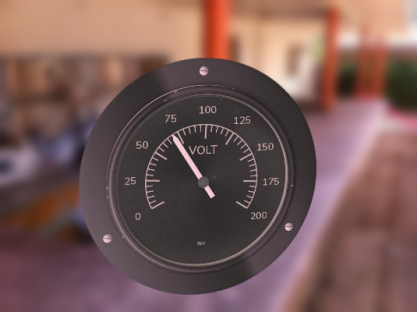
70 V
